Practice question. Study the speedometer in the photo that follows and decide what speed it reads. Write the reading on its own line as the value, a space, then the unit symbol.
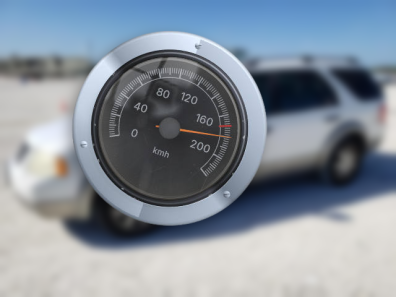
180 km/h
